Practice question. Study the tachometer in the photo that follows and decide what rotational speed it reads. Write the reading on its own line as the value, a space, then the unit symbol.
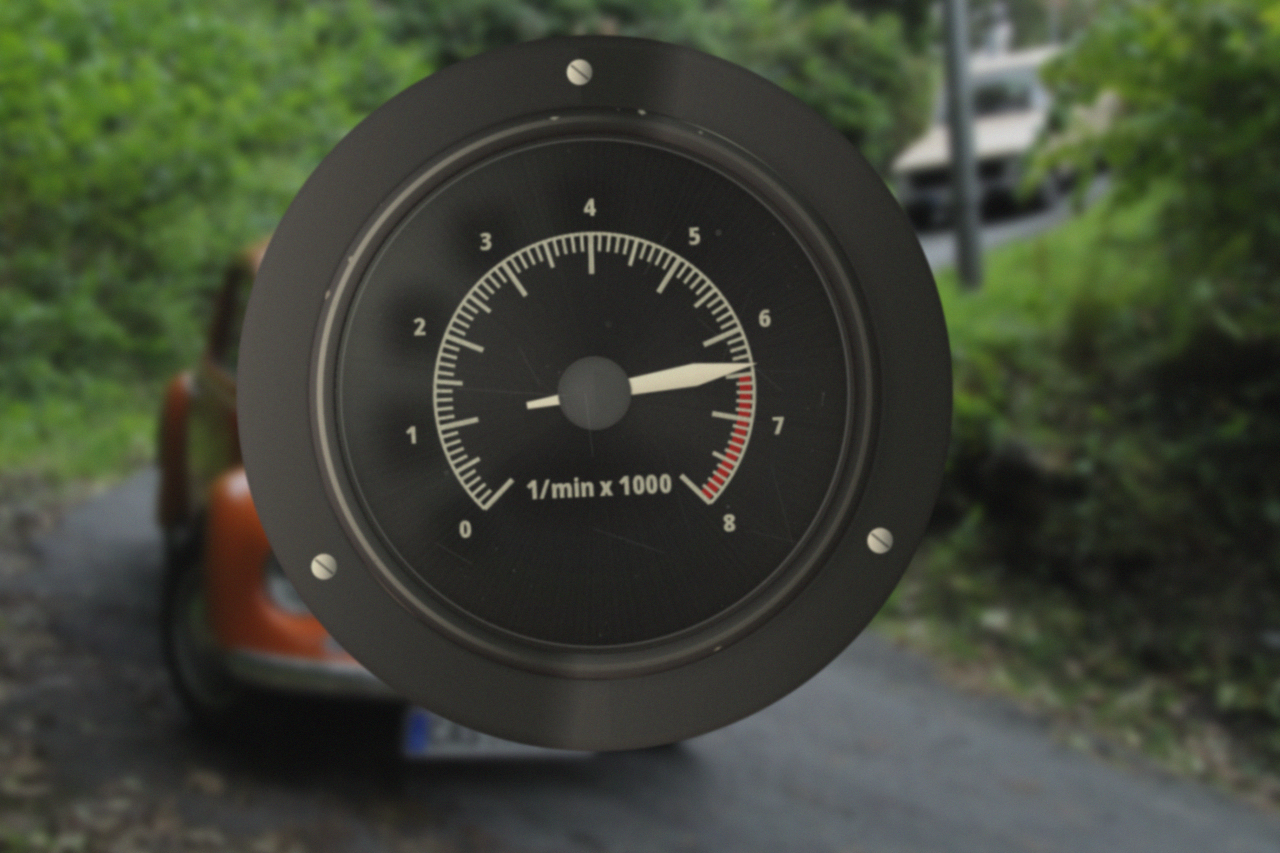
6400 rpm
